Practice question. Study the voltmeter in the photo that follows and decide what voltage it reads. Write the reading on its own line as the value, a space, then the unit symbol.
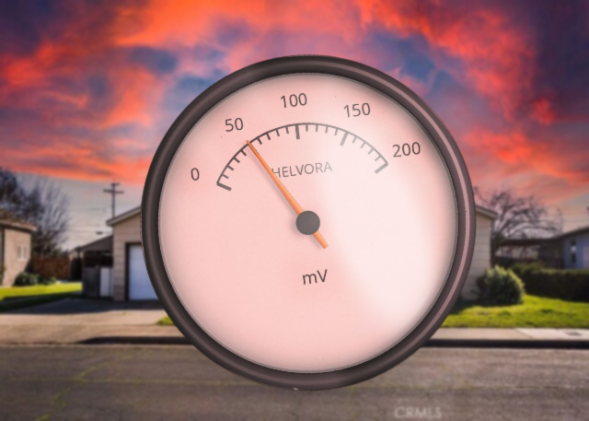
50 mV
